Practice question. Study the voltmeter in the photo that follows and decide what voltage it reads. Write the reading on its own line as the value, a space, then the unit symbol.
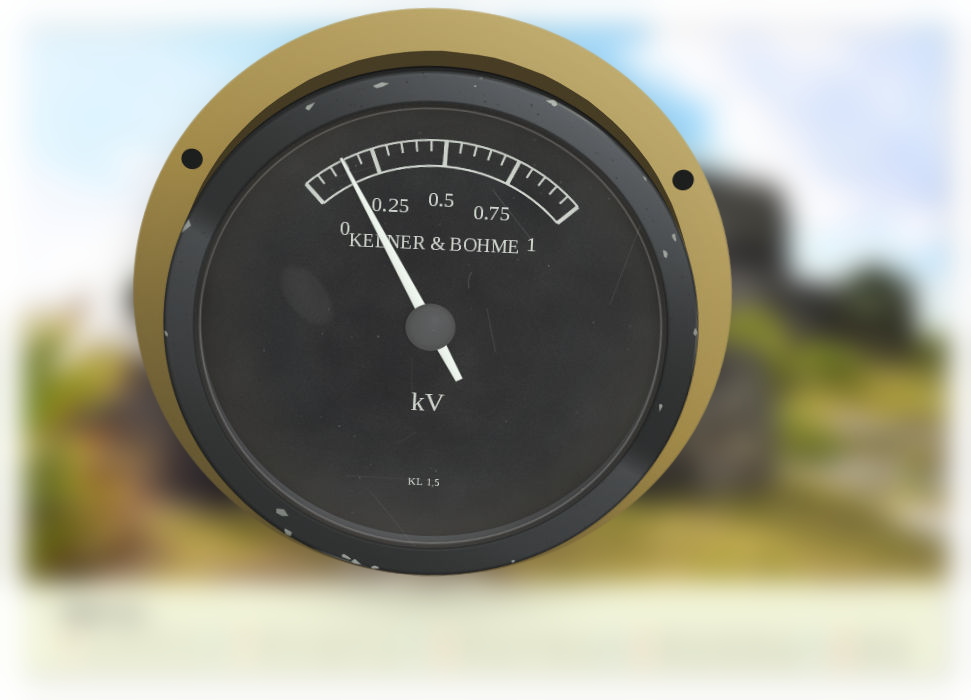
0.15 kV
